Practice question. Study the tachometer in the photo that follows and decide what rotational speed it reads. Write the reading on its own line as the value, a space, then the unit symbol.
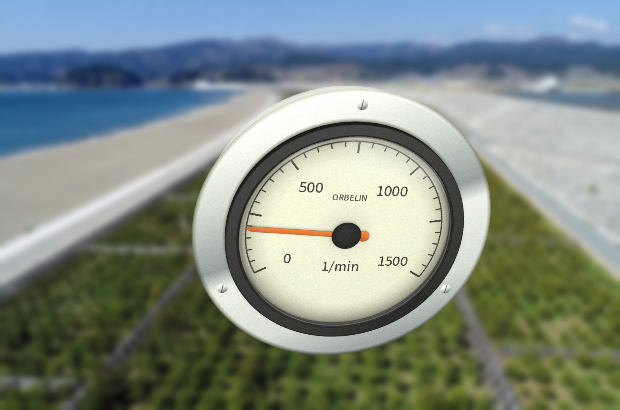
200 rpm
